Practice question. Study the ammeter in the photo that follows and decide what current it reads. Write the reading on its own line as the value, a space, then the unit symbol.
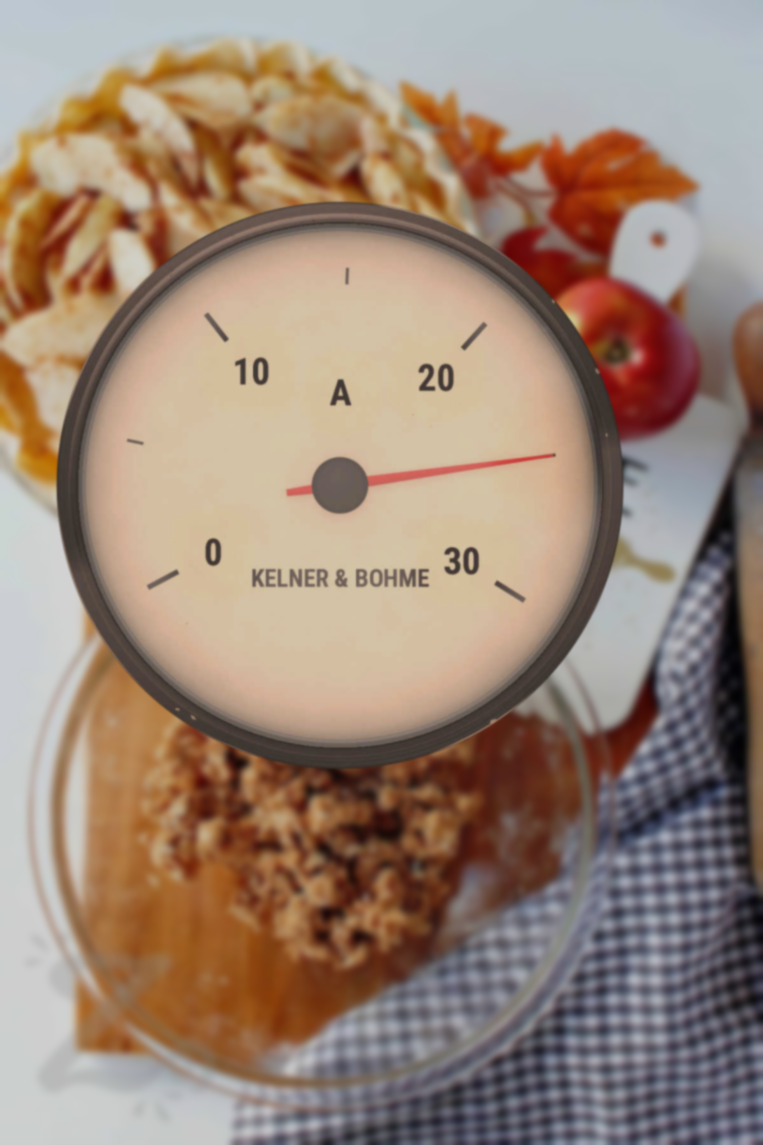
25 A
